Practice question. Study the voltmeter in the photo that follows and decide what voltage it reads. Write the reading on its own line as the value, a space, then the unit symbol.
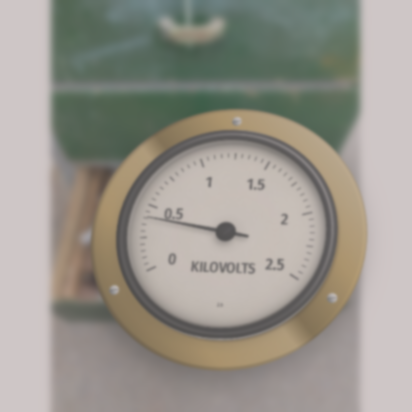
0.4 kV
